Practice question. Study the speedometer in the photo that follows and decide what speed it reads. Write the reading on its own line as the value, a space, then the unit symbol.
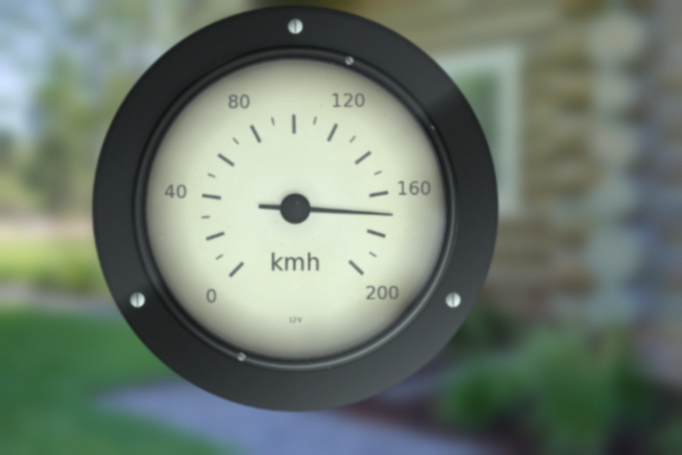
170 km/h
